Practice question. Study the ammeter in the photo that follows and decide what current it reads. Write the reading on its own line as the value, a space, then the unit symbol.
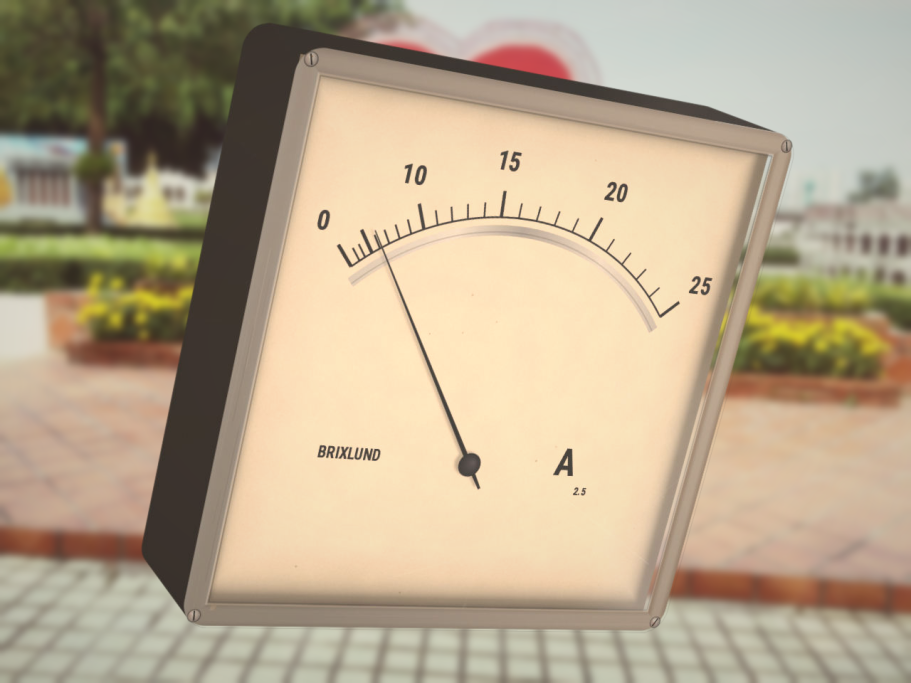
6 A
